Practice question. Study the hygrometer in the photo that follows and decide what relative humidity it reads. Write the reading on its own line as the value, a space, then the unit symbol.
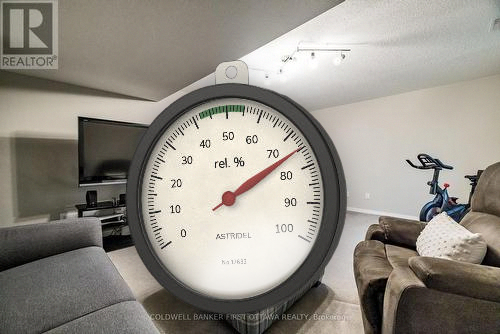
75 %
